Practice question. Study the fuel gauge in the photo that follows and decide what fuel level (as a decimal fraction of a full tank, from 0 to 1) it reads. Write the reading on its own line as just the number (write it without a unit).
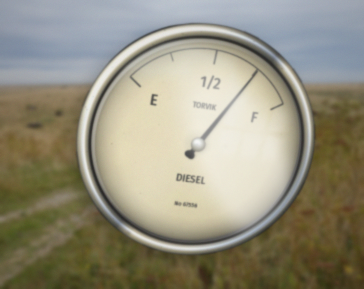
0.75
